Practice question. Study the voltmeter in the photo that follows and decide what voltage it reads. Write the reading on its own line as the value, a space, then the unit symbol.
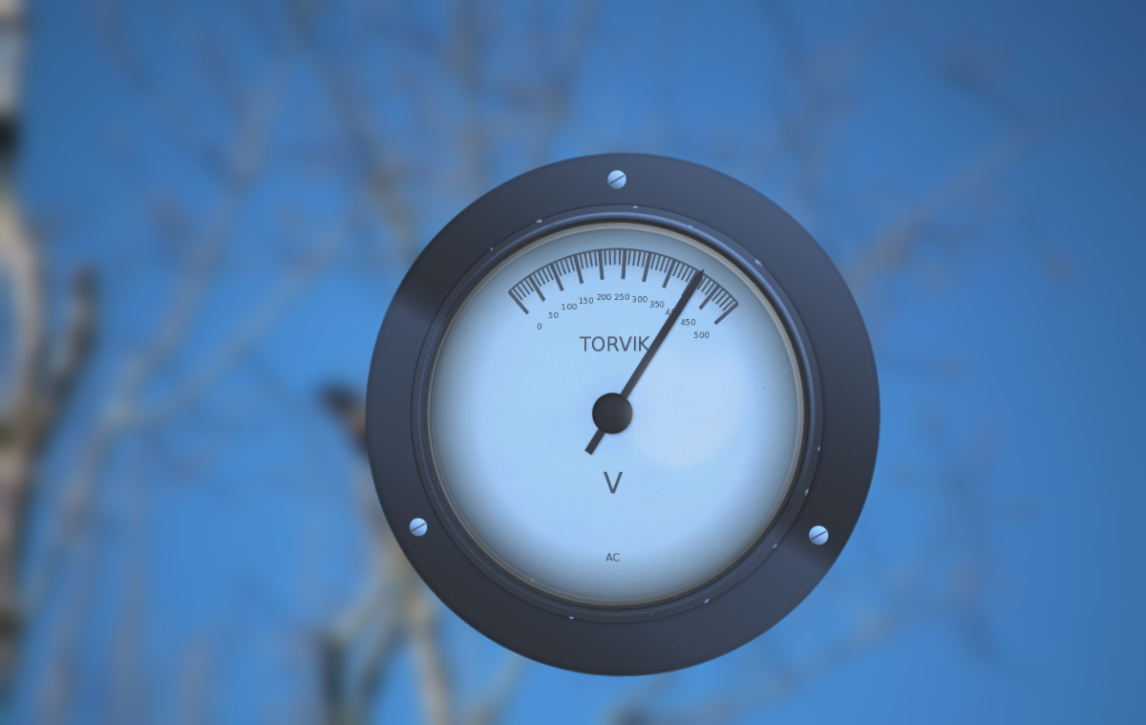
410 V
